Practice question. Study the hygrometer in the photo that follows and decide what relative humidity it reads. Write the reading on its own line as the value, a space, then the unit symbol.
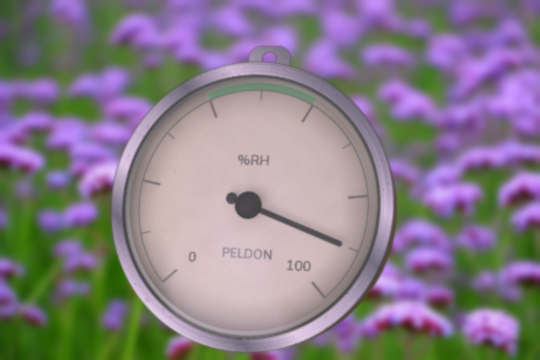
90 %
